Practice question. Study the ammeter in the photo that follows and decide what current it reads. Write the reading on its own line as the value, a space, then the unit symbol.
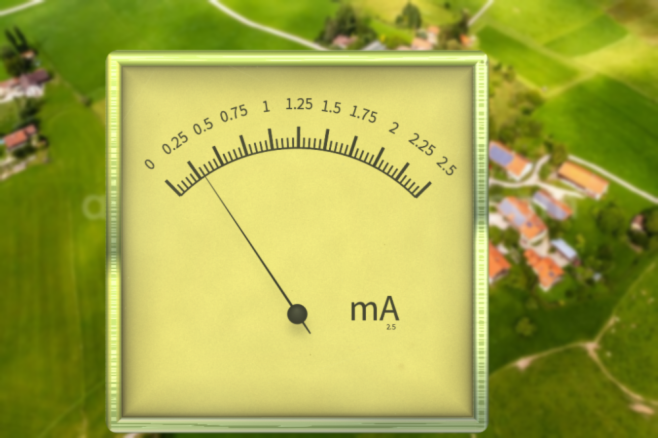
0.3 mA
